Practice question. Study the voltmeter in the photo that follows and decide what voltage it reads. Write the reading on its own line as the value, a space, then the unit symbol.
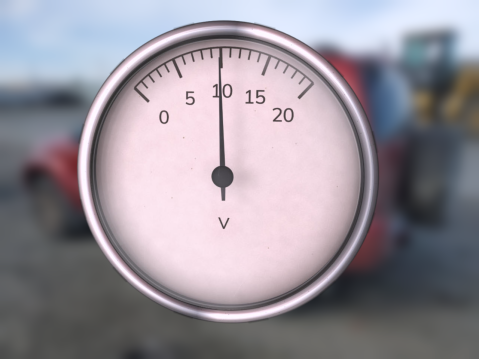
10 V
